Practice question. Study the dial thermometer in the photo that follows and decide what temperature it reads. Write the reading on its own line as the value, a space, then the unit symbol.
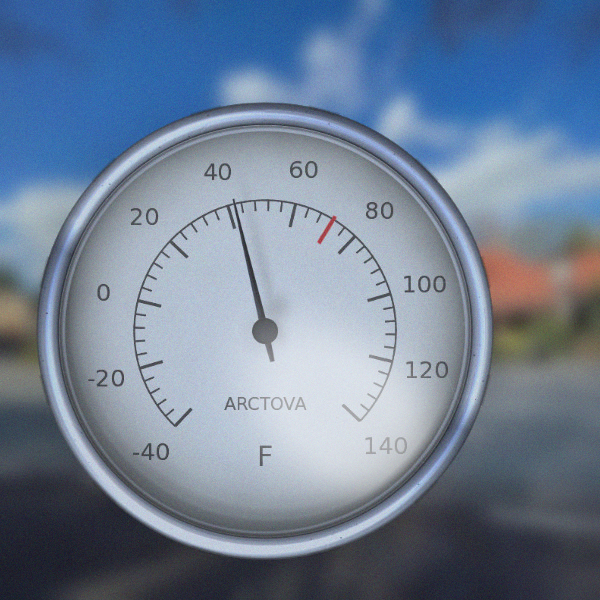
42 °F
